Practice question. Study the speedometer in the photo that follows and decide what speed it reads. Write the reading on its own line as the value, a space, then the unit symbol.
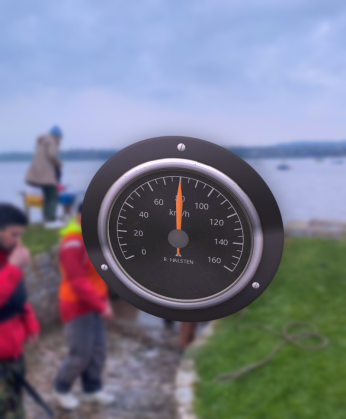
80 km/h
